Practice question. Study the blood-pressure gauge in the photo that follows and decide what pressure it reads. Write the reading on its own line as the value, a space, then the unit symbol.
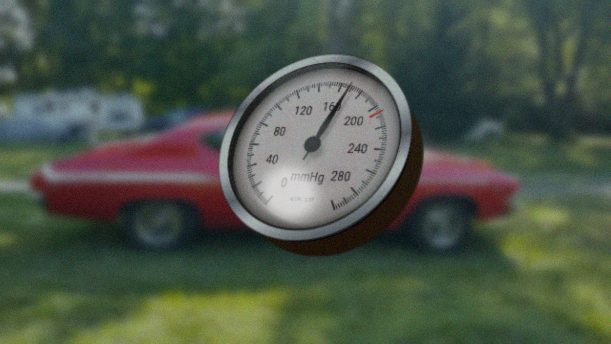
170 mmHg
